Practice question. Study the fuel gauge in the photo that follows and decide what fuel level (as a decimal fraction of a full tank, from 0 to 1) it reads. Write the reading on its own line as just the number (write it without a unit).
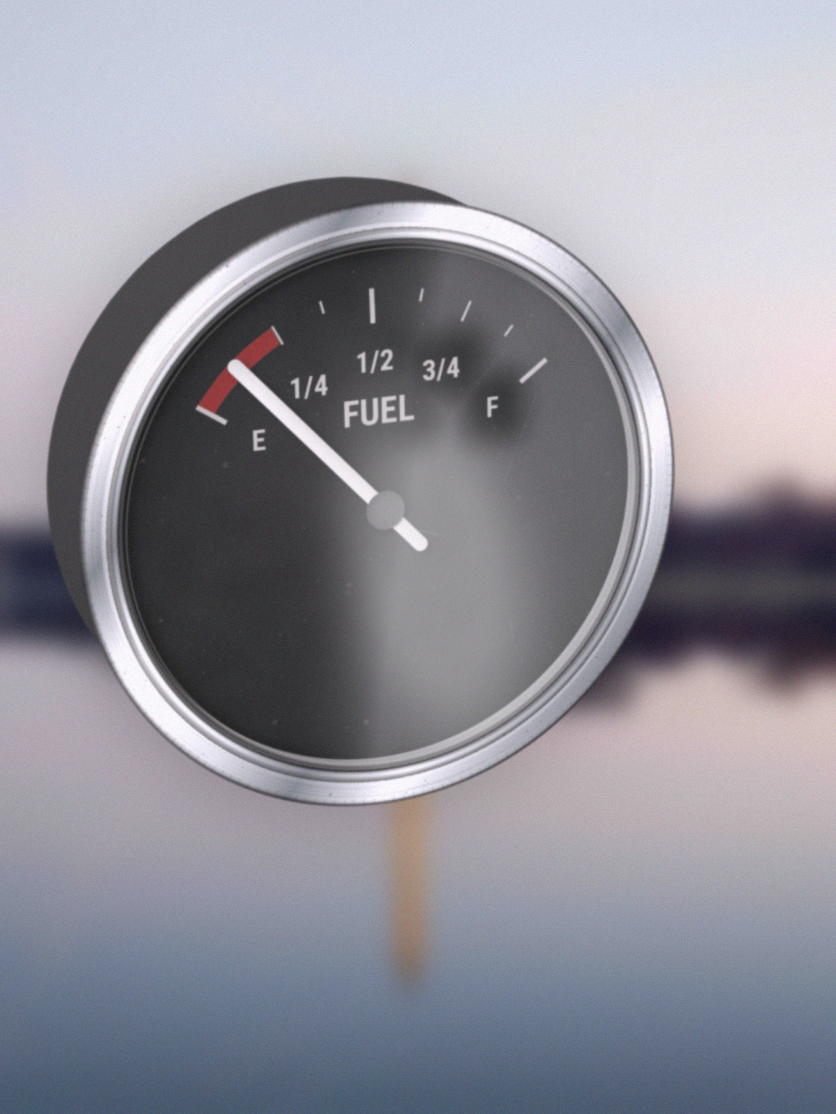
0.125
